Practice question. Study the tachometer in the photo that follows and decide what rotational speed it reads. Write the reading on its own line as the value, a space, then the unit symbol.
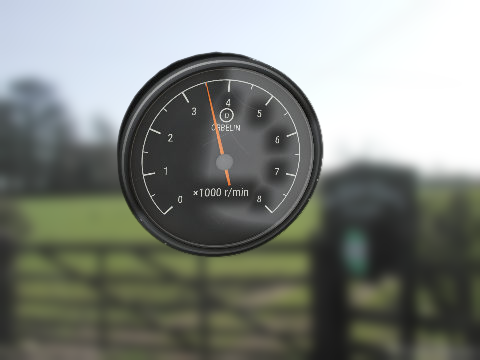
3500 rpm
